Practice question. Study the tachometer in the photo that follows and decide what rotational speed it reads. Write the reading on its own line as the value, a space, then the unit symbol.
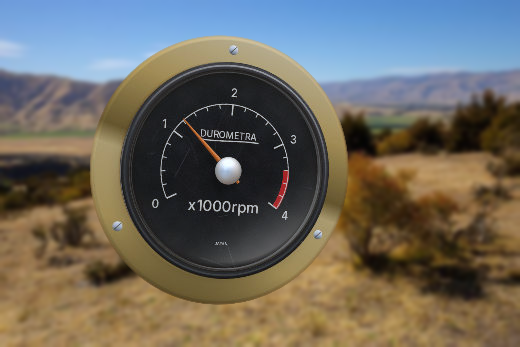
1200 rpm
